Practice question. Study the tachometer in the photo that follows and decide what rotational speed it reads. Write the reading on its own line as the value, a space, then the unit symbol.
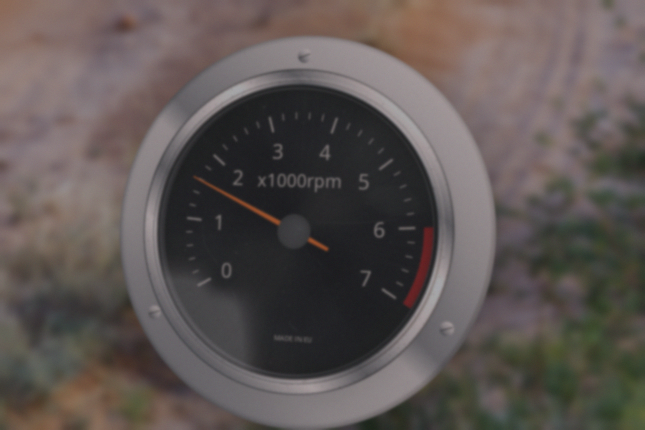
1600 rpm
